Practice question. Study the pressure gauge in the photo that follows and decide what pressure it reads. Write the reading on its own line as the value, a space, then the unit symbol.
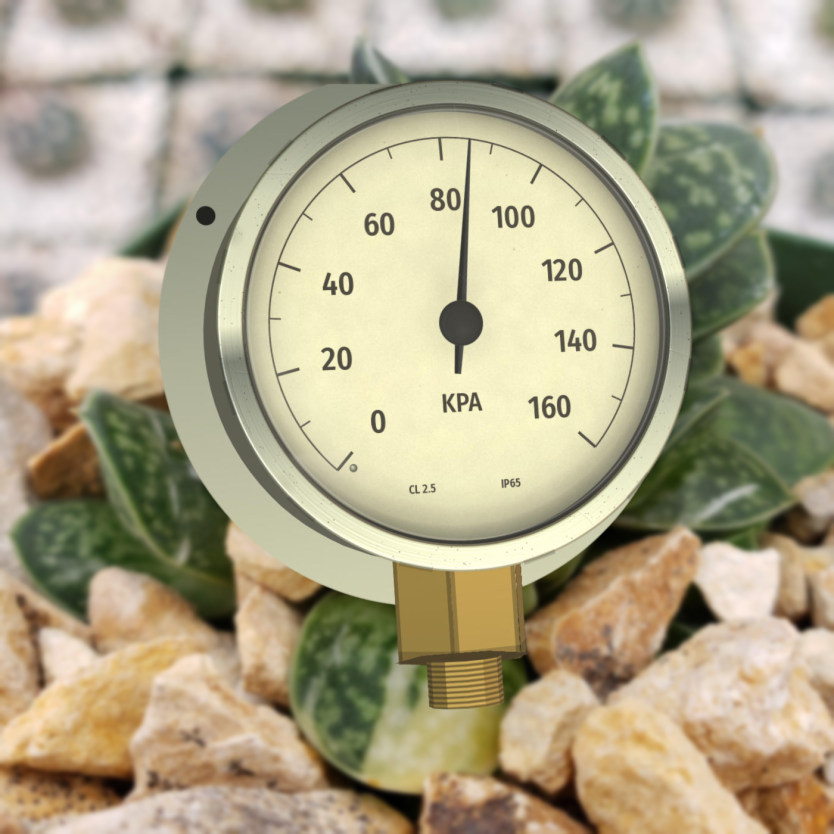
85 kPa
